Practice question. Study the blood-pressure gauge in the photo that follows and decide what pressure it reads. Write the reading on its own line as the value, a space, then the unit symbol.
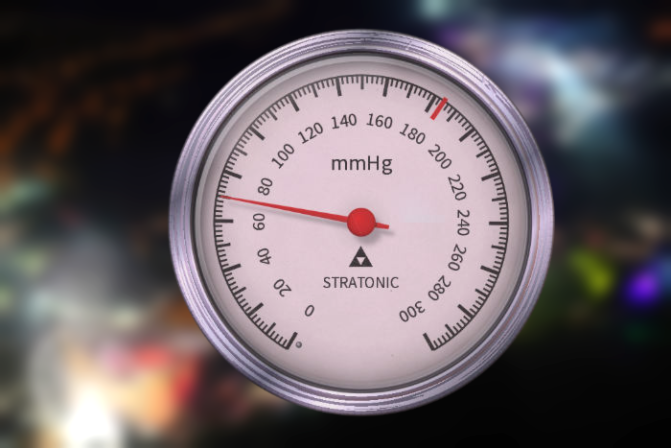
70 mmHg
